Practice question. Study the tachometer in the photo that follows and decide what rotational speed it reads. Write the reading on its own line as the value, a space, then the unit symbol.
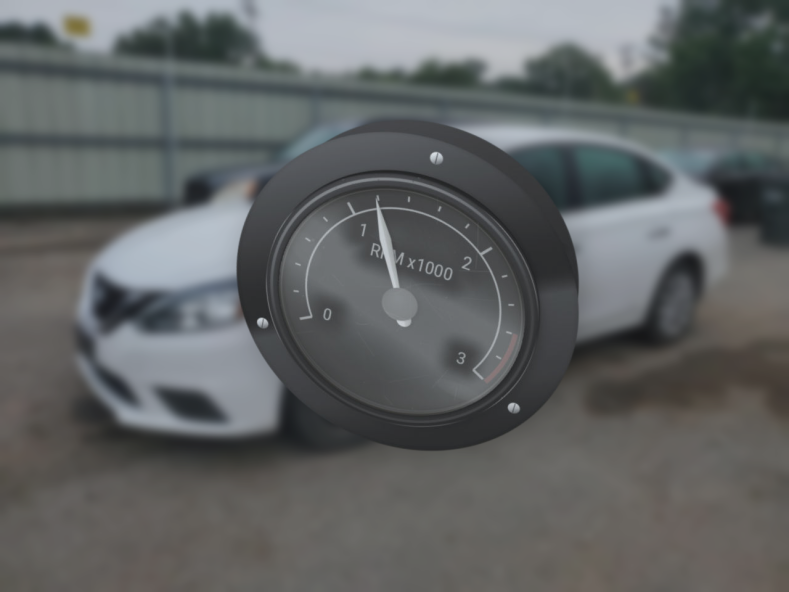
1200 rpm
